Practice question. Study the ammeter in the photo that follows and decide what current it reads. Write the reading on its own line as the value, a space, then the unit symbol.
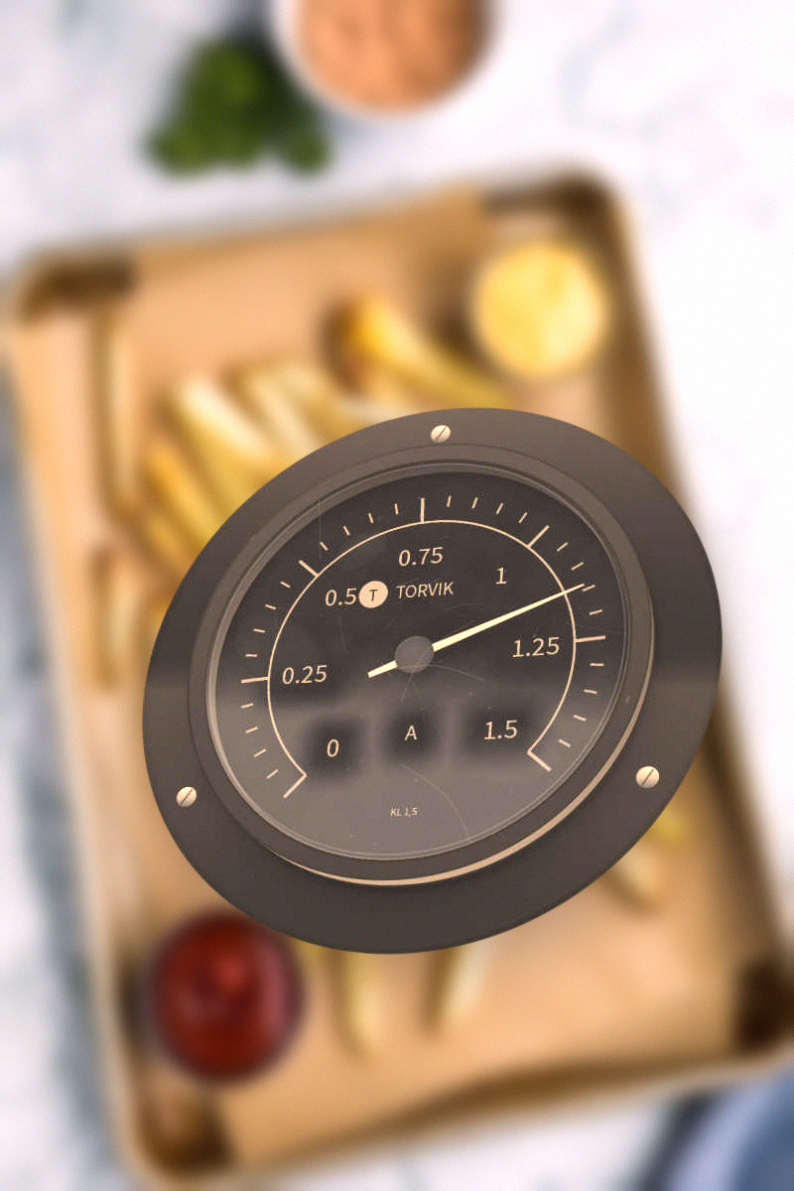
1.15 A
